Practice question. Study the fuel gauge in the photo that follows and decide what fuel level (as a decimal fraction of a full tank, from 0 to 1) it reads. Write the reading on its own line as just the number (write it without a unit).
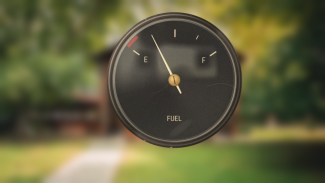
0.25
